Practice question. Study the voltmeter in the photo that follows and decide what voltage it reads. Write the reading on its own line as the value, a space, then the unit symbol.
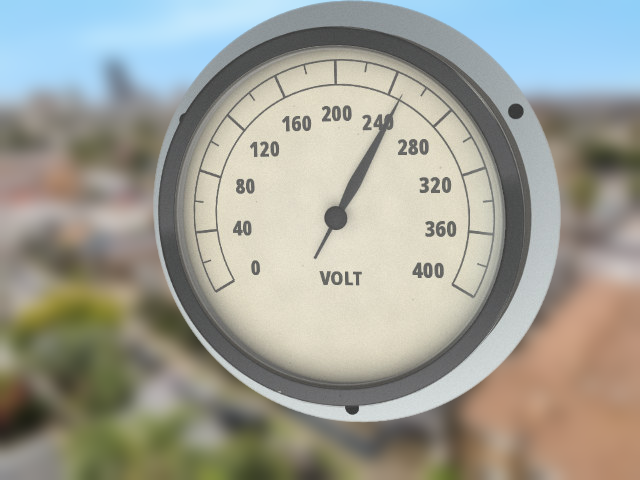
250 V
